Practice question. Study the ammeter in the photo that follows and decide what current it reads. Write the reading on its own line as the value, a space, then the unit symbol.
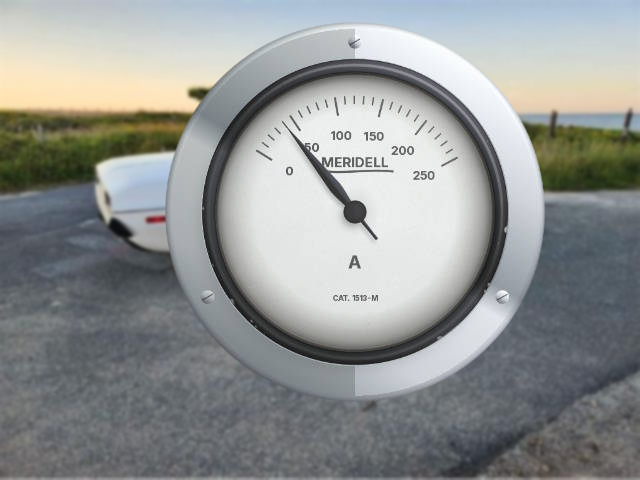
40 A
